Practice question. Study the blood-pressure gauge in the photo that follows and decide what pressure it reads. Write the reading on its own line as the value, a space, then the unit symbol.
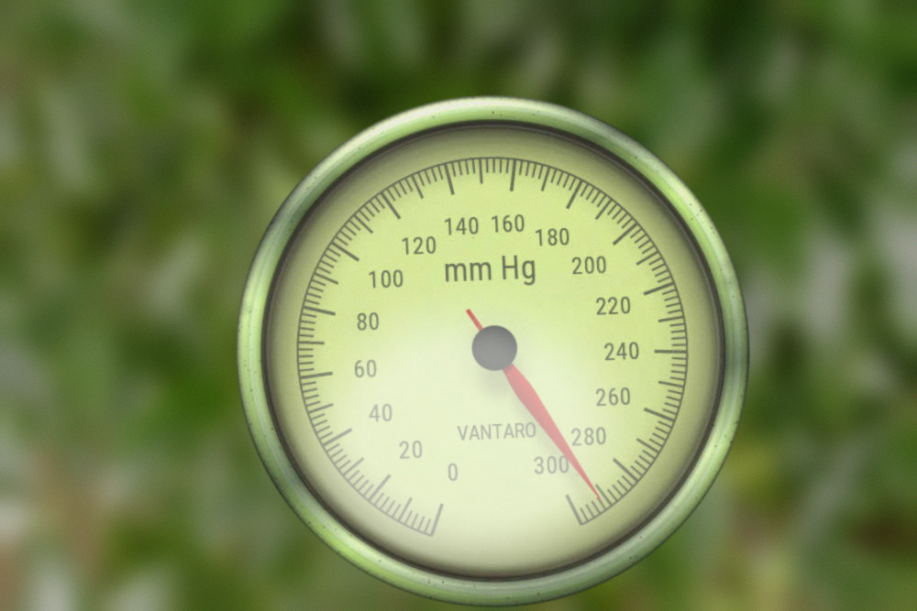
292 mmHg
